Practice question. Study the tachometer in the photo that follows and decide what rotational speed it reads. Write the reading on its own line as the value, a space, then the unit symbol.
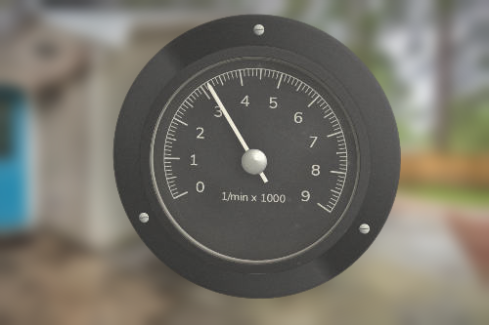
3200 rpm
